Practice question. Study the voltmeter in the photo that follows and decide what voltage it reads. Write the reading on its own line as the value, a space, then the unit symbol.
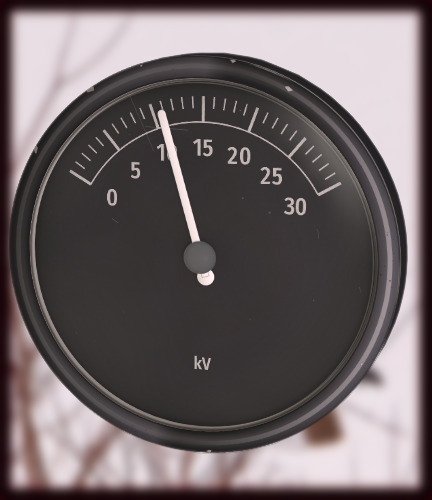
11 kV
